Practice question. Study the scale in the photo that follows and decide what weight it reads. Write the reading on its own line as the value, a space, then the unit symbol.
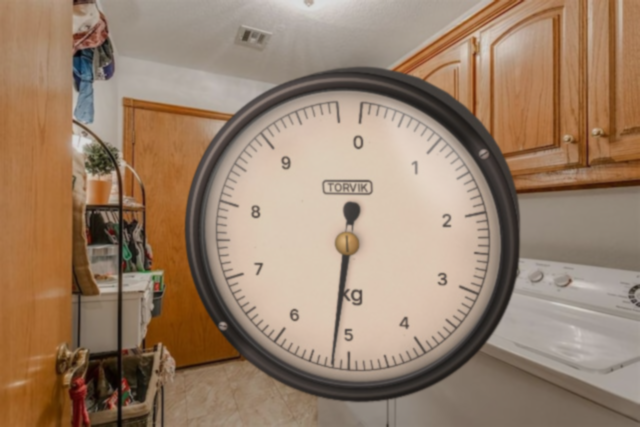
5.2 kg
